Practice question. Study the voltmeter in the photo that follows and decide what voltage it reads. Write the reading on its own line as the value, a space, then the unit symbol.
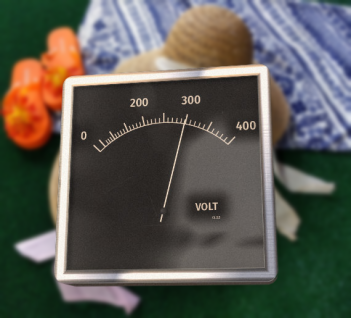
300 V
